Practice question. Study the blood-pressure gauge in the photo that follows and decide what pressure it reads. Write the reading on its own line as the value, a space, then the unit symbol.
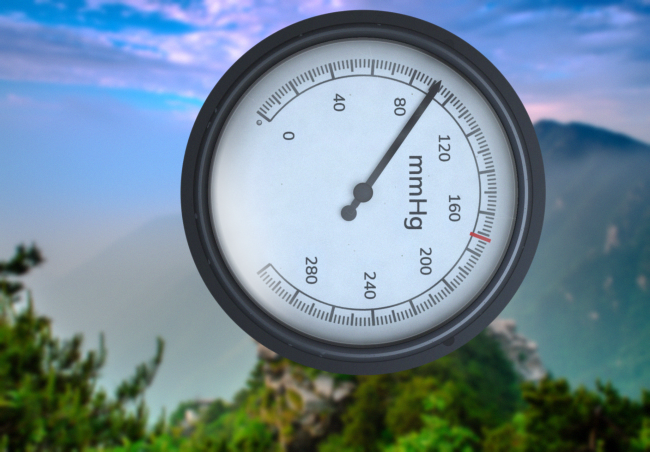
92 mmHg
